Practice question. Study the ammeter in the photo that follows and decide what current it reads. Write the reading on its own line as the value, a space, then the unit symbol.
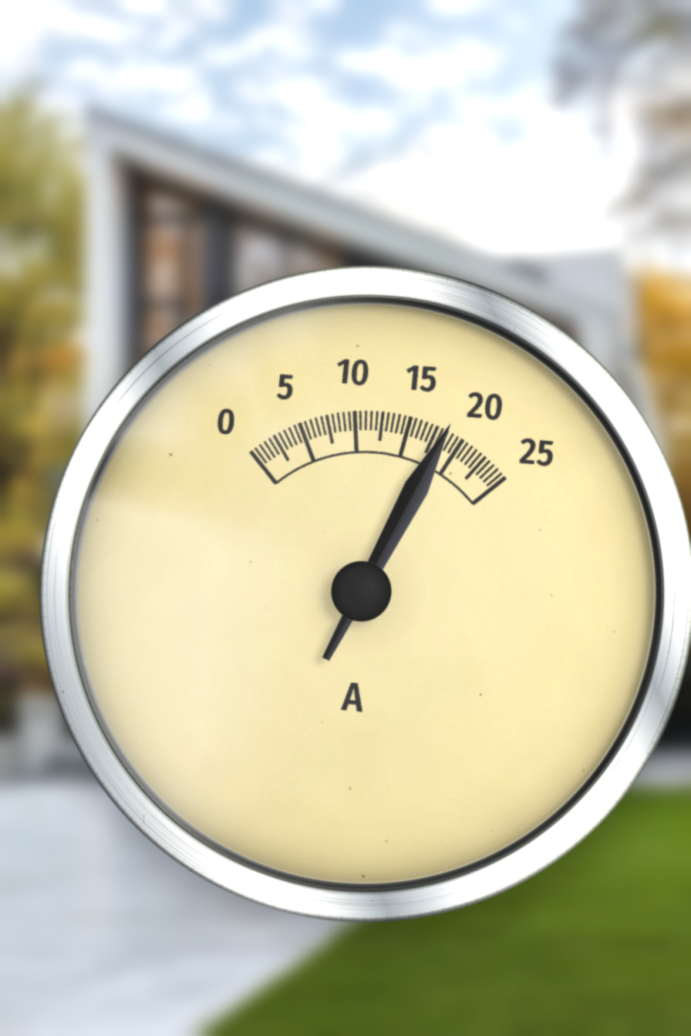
18.5 A
